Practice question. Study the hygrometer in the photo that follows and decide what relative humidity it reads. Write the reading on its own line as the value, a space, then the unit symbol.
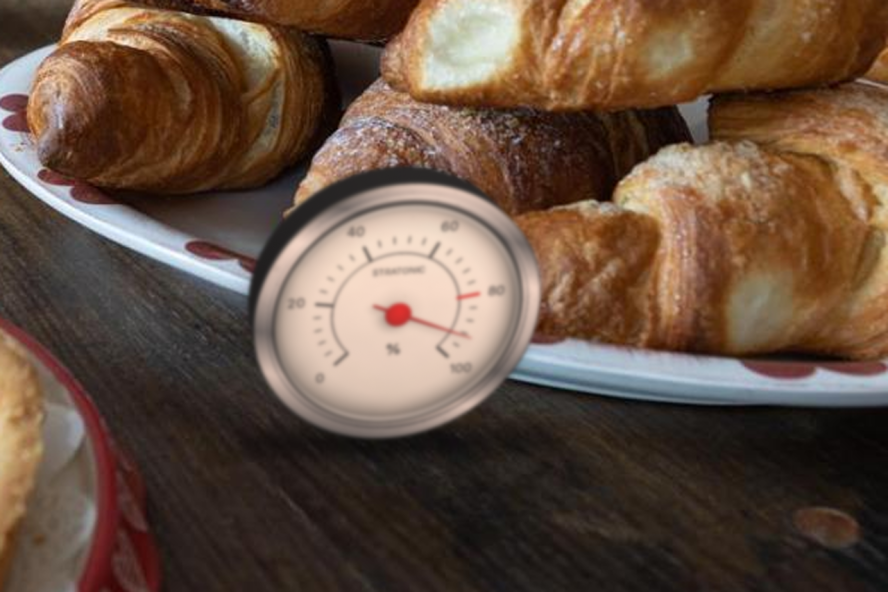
92 %
